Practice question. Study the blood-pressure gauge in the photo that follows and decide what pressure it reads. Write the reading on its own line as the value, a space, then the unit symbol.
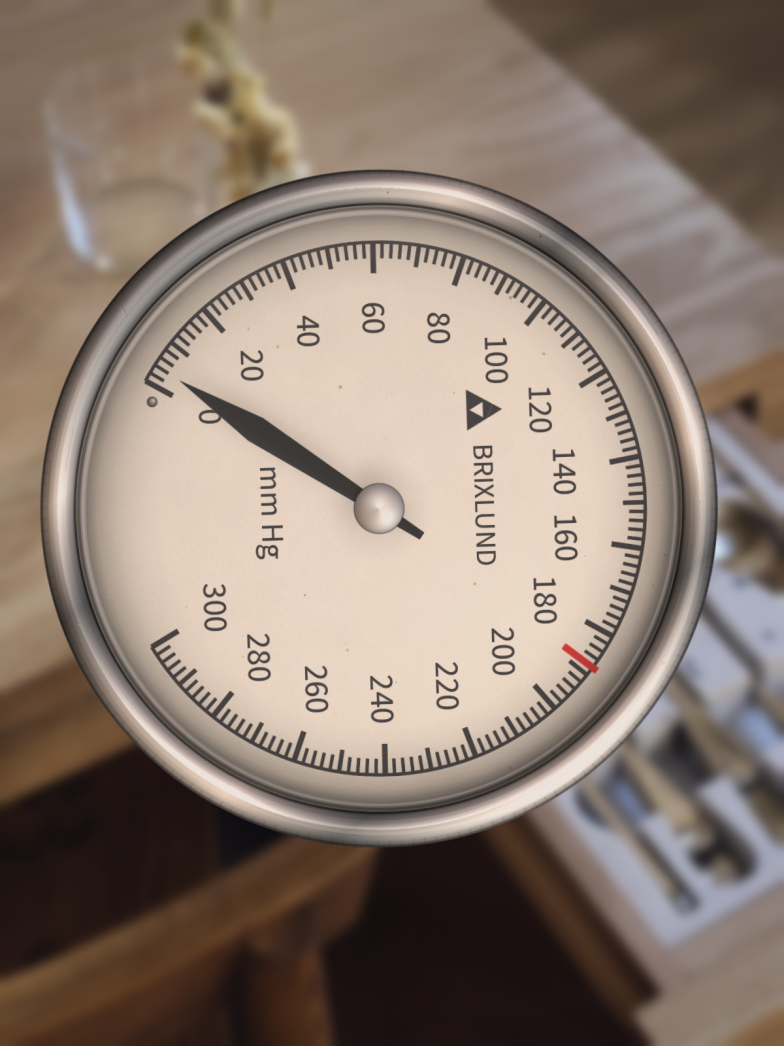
4 mmHg
